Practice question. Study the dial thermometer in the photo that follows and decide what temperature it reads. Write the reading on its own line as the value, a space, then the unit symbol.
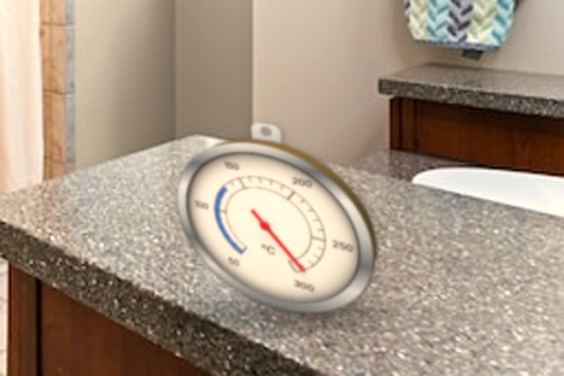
290 °C
